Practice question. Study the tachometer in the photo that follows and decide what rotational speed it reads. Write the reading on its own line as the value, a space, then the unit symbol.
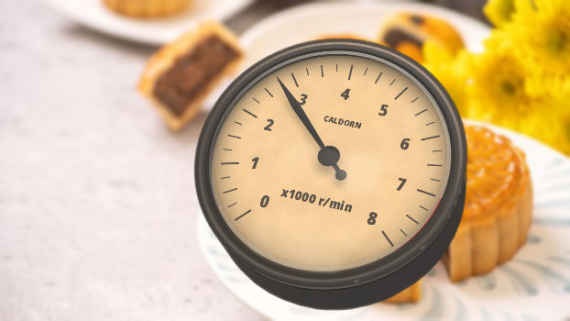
2750 rpm
